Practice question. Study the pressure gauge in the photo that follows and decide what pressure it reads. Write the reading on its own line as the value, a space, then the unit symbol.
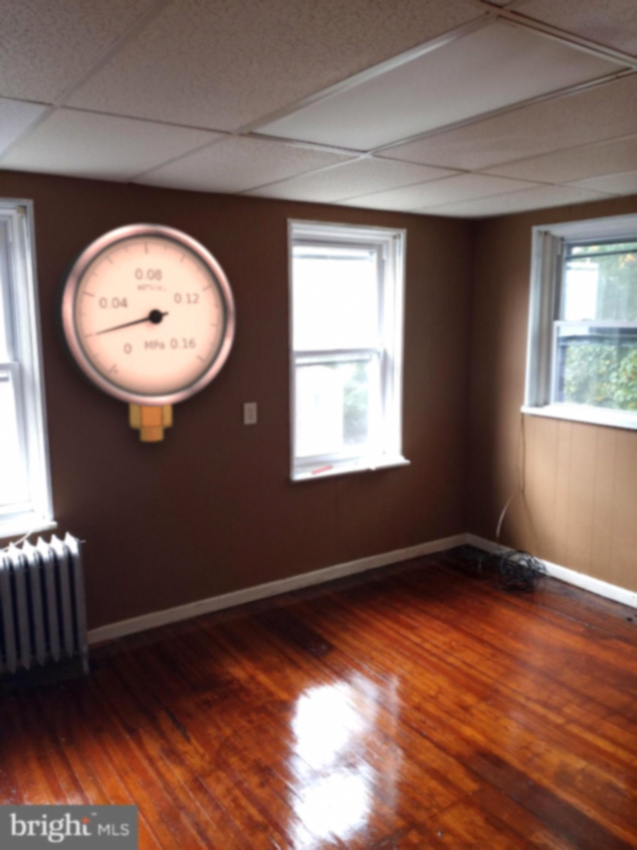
0.02 MPa
